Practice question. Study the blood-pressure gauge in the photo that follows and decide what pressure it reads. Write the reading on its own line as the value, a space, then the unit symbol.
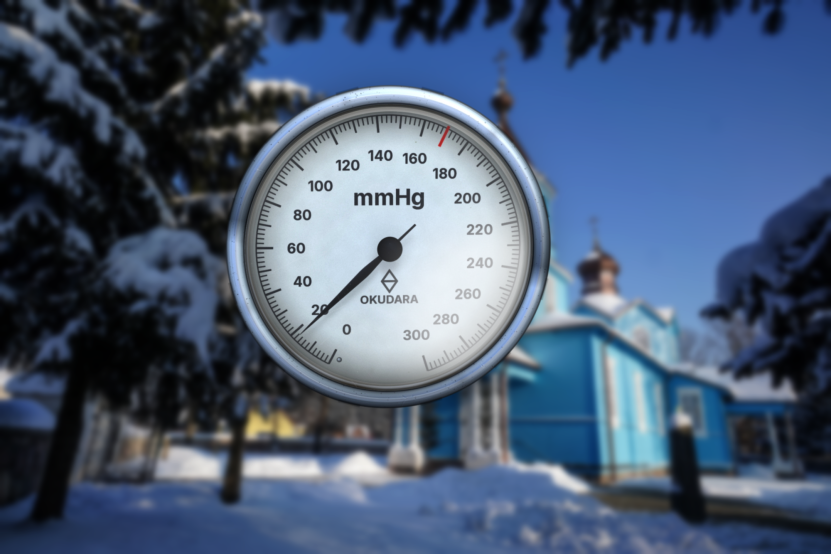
18 mmHg
